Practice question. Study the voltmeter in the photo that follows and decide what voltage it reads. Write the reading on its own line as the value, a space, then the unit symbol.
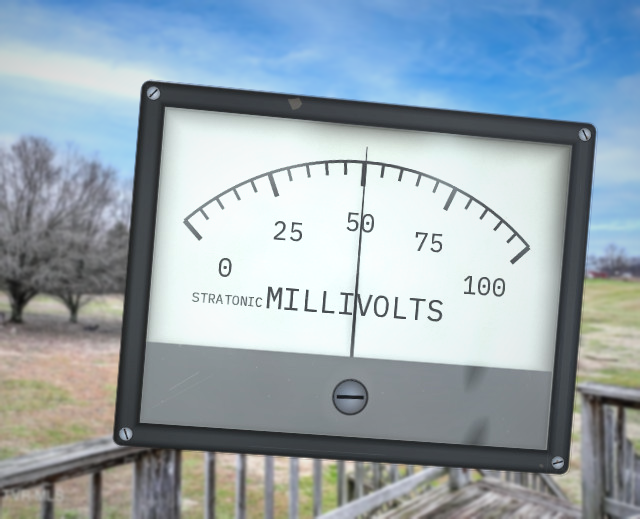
50 mV
